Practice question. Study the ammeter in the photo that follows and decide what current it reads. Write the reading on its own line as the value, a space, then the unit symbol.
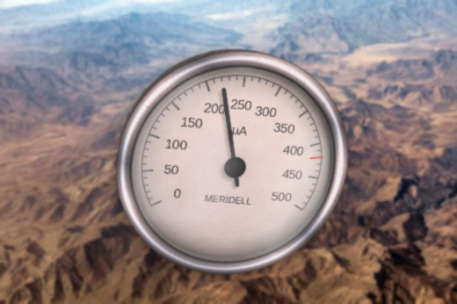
220 µA
